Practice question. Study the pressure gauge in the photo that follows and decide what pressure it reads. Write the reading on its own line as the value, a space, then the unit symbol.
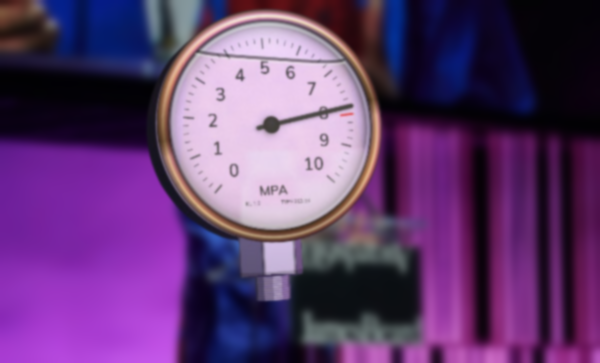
8 MPa
